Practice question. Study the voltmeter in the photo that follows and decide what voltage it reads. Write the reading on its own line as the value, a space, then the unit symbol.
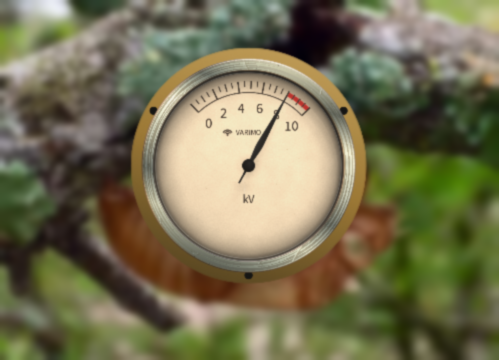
8 kV
